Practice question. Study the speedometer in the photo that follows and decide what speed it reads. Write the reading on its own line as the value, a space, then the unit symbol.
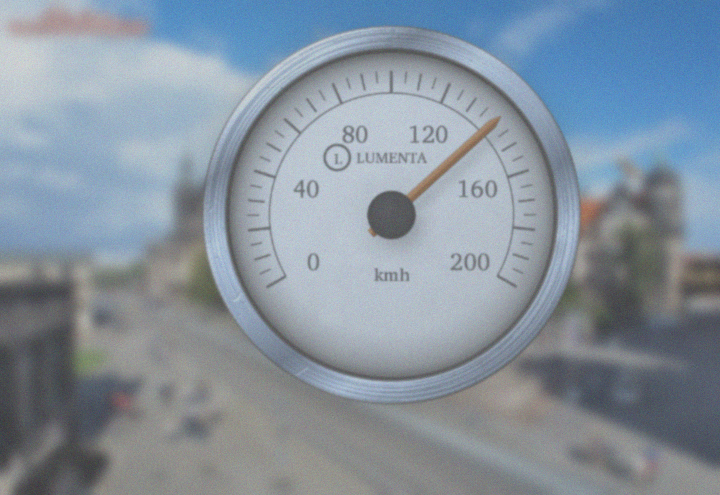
140 km/h
